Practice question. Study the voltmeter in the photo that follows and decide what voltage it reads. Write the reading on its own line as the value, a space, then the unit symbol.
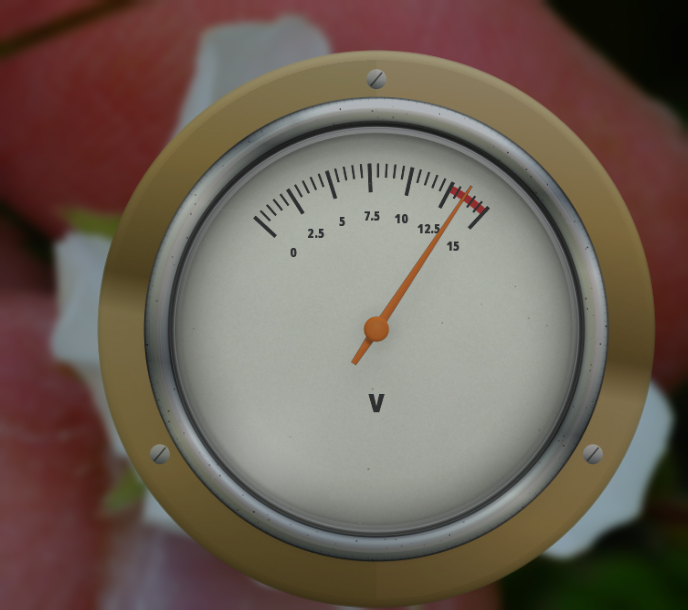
13.5 V
